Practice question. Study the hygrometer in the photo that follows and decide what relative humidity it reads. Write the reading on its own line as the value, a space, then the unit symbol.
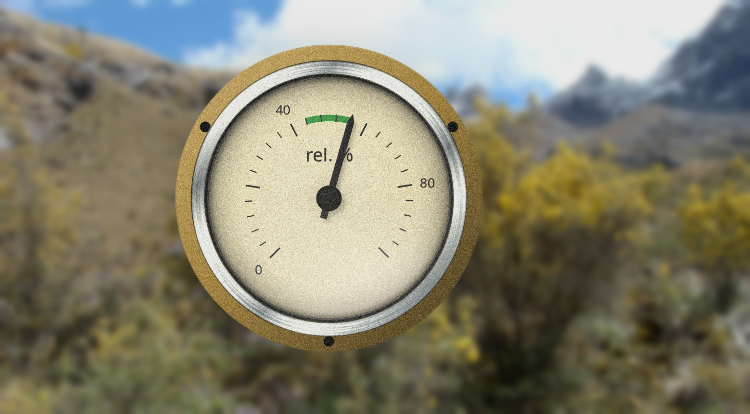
56 %
